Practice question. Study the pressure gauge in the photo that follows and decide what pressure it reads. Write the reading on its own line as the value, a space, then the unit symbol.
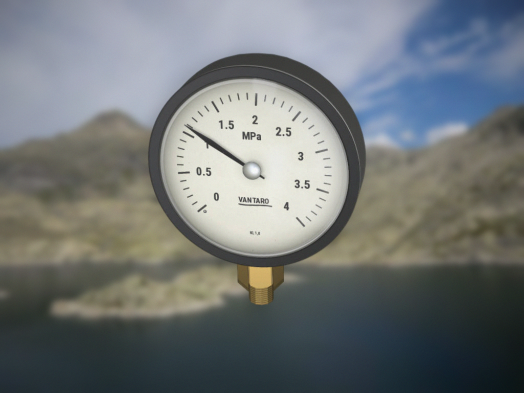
1.1 MPa
